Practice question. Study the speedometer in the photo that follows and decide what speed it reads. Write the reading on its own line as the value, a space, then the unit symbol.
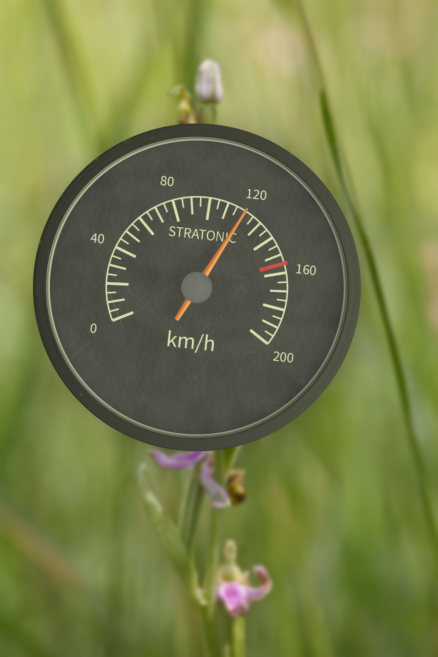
120 km/h
